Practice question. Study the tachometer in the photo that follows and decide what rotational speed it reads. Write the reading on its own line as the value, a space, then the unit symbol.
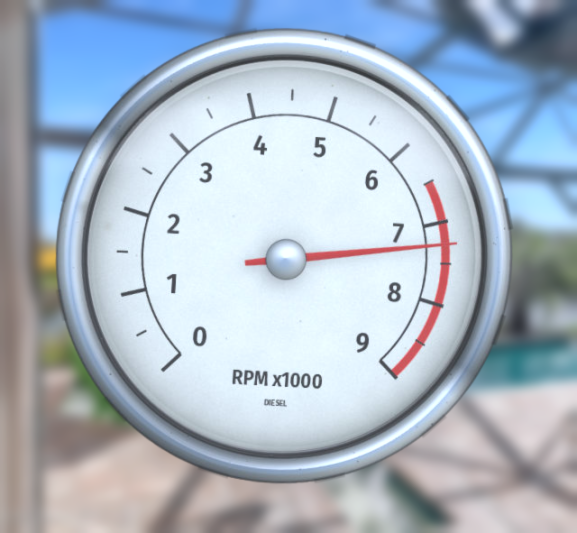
7250 rpm
